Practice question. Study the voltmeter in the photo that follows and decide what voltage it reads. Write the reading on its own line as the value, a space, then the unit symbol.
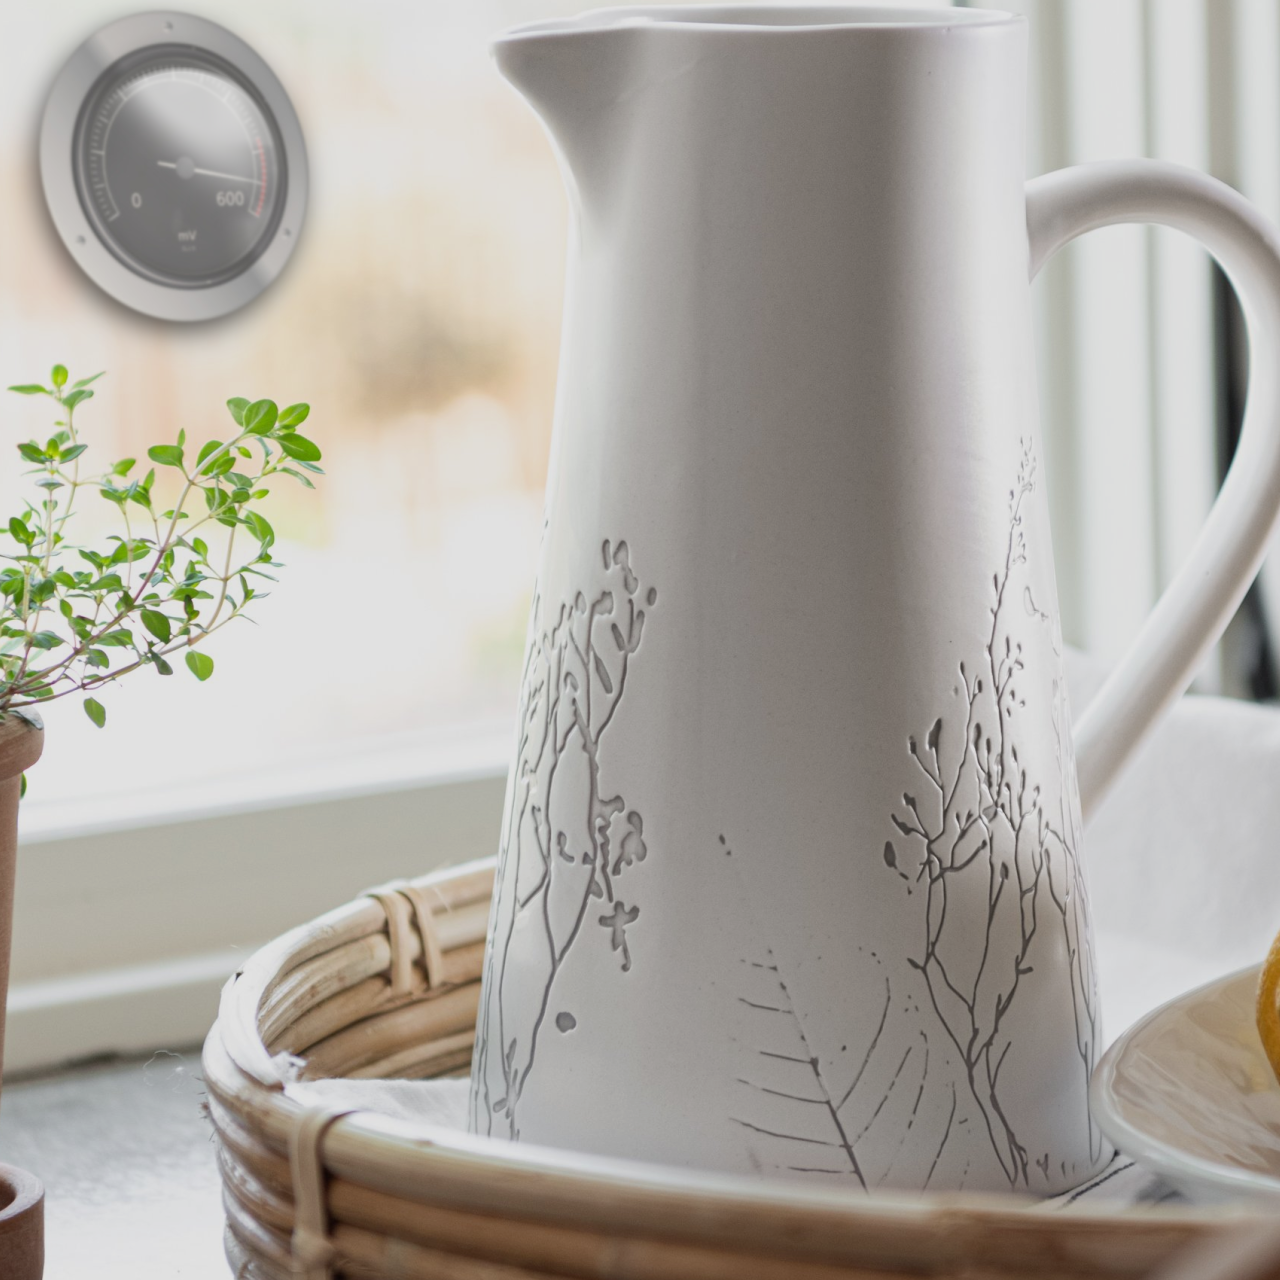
550 mV
